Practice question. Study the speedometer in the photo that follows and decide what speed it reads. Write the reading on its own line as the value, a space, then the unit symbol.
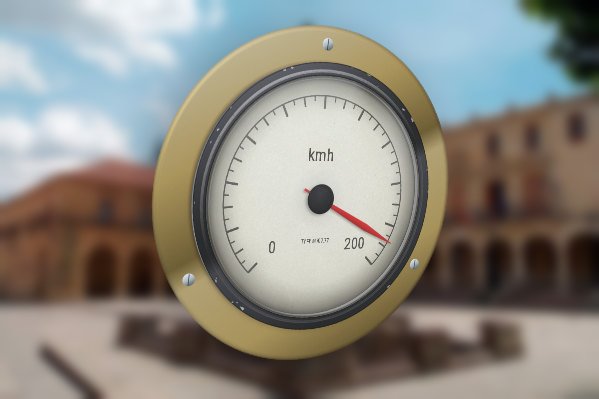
187.5 km/h
